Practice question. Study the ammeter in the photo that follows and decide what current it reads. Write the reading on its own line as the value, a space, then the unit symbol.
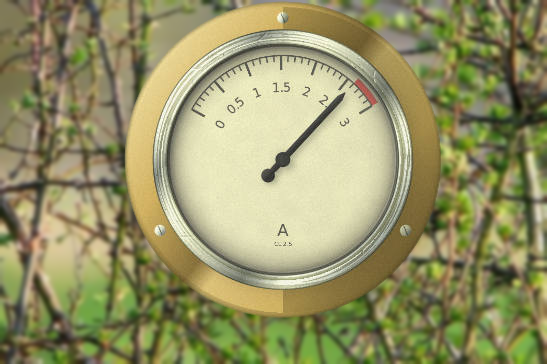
2.6 A
